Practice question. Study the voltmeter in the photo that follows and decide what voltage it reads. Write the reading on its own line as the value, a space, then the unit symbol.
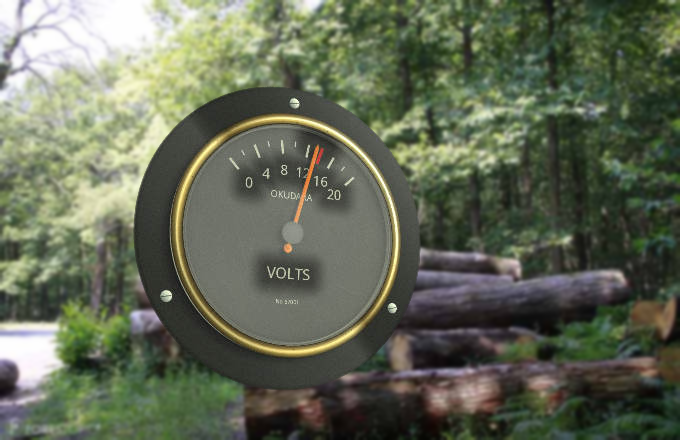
13 V
